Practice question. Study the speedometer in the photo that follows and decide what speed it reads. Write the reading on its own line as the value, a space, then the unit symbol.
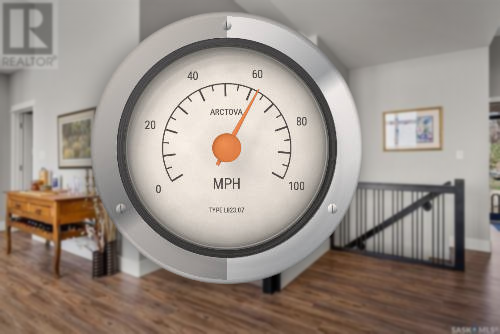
62.5 mph
